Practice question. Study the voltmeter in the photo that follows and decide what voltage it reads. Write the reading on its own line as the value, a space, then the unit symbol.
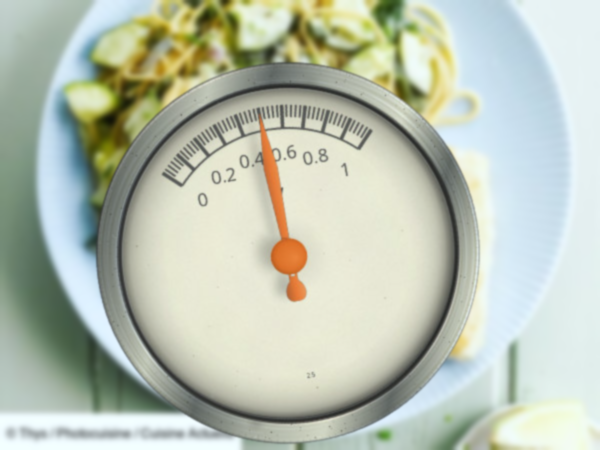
0.5 V
